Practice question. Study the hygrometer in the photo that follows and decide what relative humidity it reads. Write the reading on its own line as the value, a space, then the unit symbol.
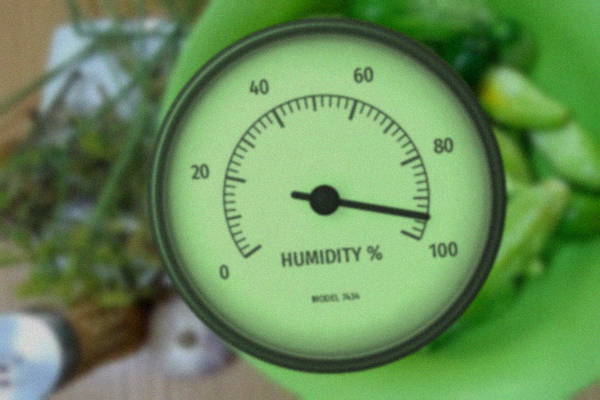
94 %
